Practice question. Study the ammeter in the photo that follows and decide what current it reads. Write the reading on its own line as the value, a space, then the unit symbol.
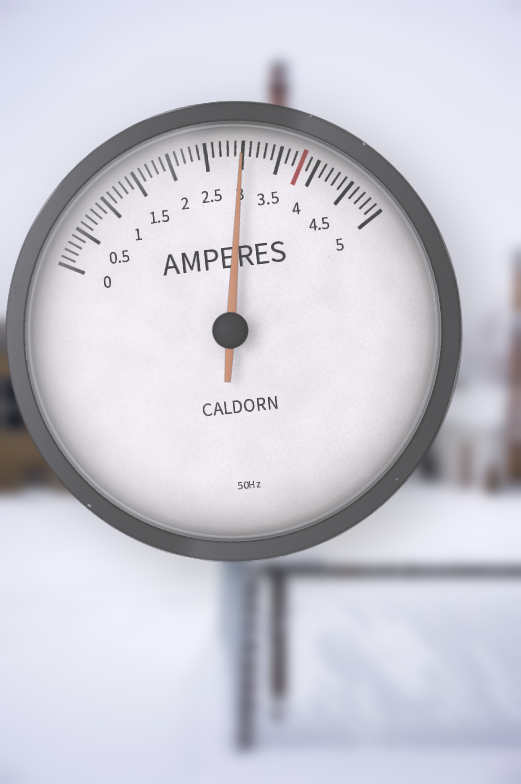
3 A
